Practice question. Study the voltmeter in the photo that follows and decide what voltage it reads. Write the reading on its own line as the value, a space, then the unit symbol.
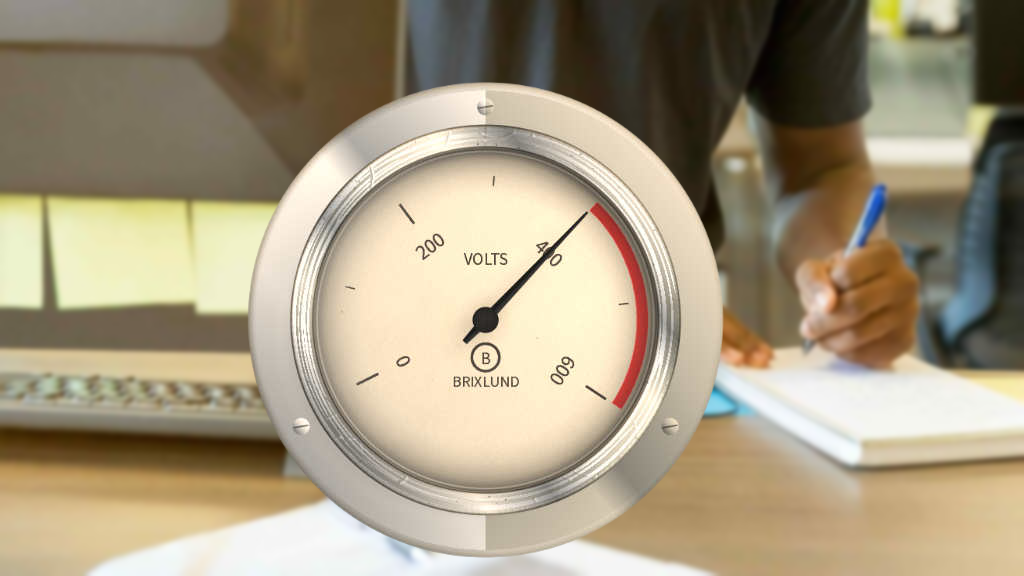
400 V
